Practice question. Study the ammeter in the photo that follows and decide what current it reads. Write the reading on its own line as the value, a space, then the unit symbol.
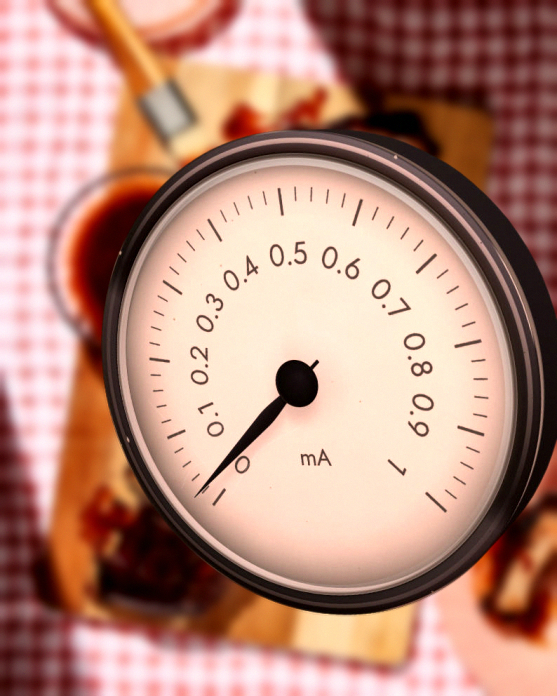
0.02 mA
